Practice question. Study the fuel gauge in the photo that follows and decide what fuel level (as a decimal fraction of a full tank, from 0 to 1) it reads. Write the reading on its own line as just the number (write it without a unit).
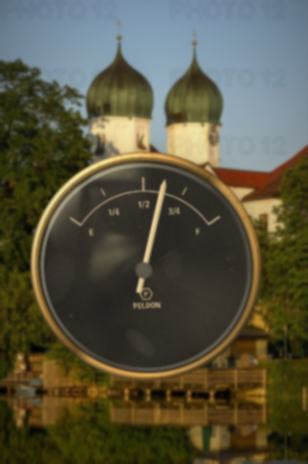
0.625
